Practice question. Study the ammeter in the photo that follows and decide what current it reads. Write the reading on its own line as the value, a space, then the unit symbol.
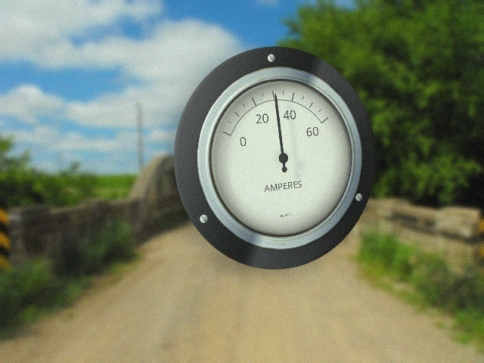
30 A
